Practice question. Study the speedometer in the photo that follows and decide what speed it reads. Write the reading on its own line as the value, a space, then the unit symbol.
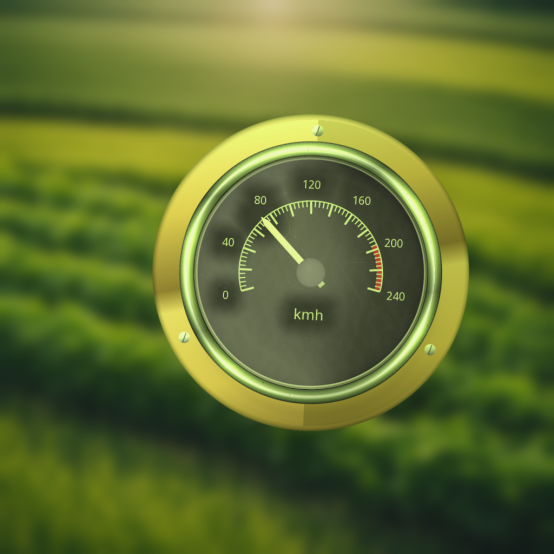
72 km/h
